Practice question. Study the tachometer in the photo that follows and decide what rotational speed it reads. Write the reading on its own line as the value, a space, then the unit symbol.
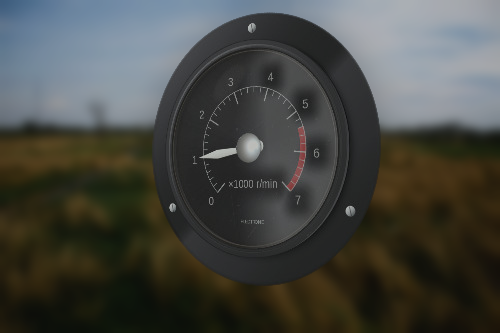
1000 rpm
